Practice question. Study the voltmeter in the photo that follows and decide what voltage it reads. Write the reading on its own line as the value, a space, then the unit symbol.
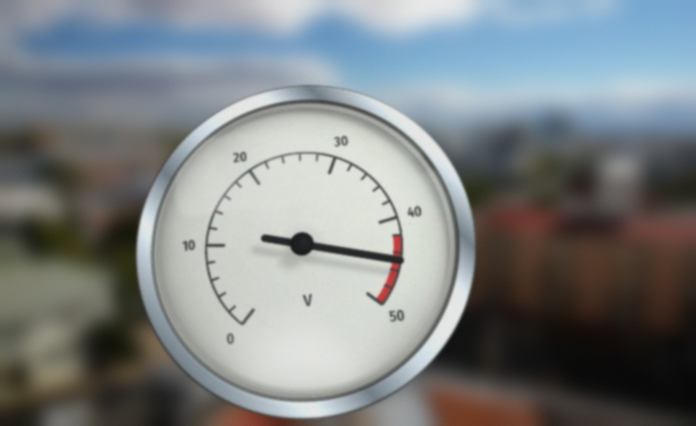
45 V
